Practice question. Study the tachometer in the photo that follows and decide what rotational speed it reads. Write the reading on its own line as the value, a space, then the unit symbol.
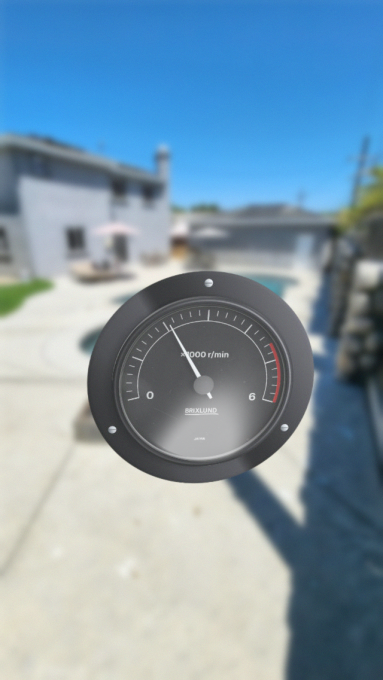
2100 rpm
